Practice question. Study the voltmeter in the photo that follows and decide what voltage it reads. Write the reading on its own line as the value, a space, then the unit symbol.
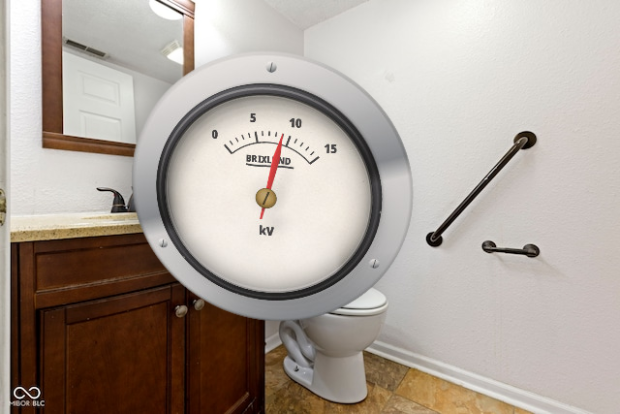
9 kV
